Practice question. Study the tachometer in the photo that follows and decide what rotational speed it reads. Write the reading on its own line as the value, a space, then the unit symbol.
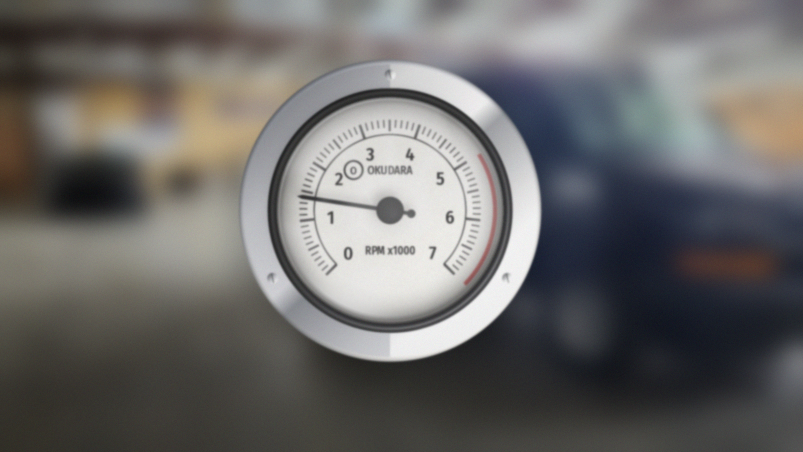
1400 rpm
